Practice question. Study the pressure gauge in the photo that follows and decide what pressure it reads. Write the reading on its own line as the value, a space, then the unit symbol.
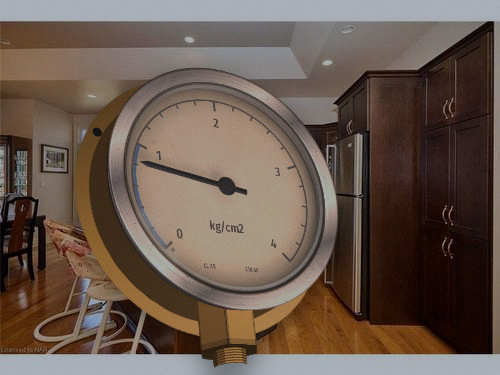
0.8 kg/cm²
